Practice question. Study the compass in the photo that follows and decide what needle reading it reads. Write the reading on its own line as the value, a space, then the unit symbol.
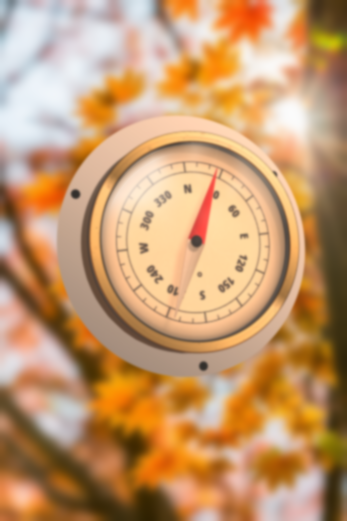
25 °
